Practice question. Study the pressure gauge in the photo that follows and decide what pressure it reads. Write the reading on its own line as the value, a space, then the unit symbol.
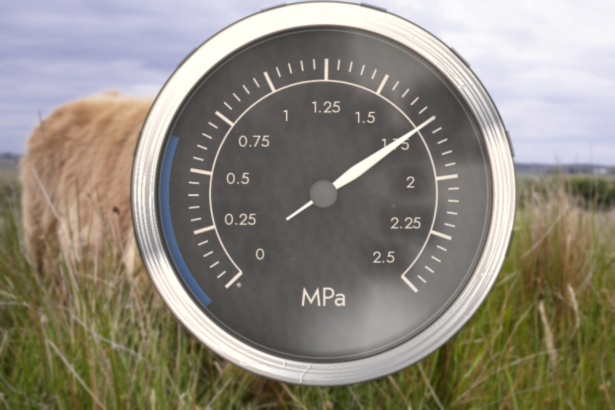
1.75 MPa
